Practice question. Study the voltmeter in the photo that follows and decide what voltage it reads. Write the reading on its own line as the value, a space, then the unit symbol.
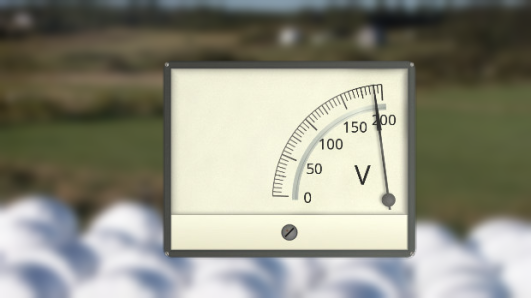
190 V
